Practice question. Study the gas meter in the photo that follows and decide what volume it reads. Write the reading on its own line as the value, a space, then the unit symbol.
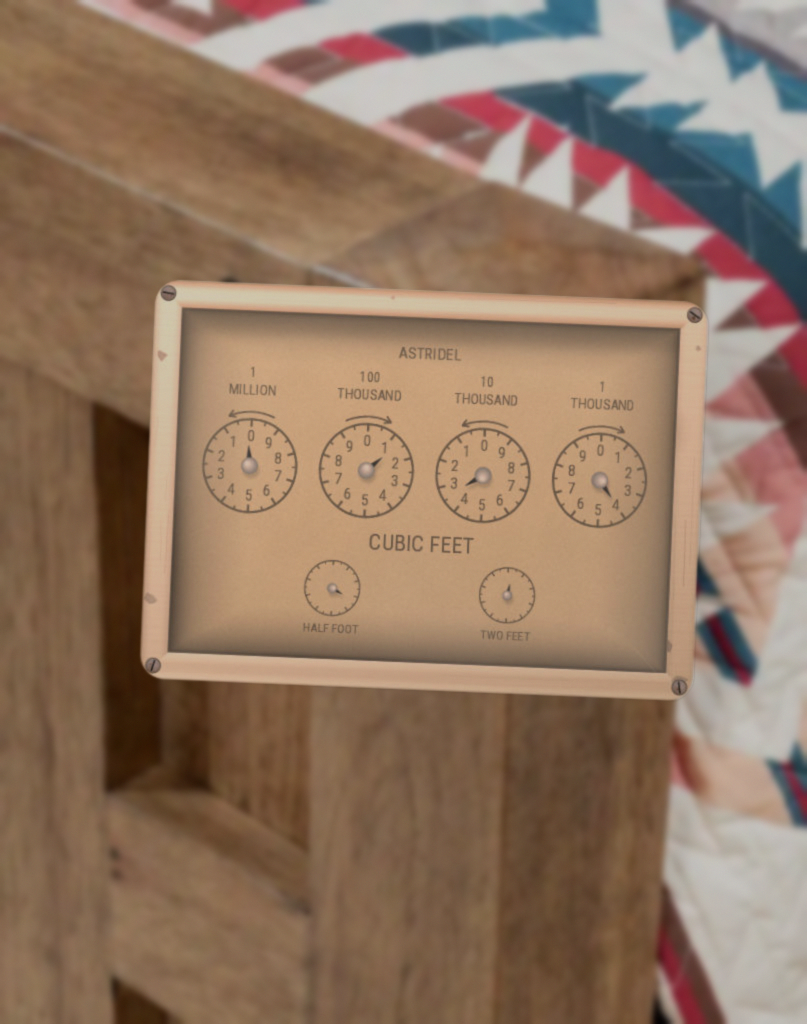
13400 ft³
